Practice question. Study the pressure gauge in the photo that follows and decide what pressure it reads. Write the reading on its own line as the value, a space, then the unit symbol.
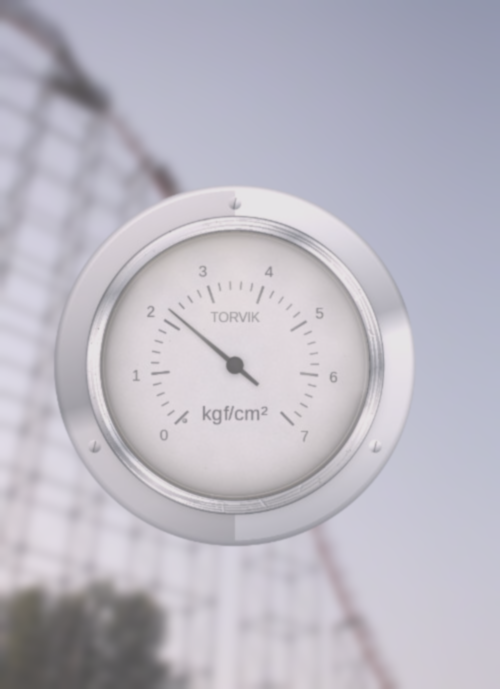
2.2 kg/cm²
